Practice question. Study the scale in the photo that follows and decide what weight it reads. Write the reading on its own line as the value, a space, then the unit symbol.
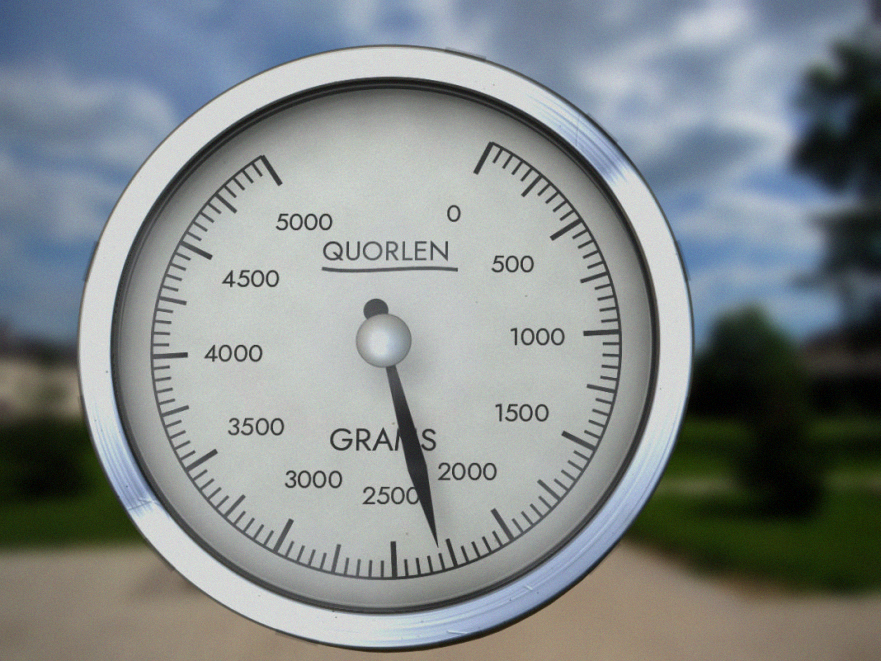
2300 g
